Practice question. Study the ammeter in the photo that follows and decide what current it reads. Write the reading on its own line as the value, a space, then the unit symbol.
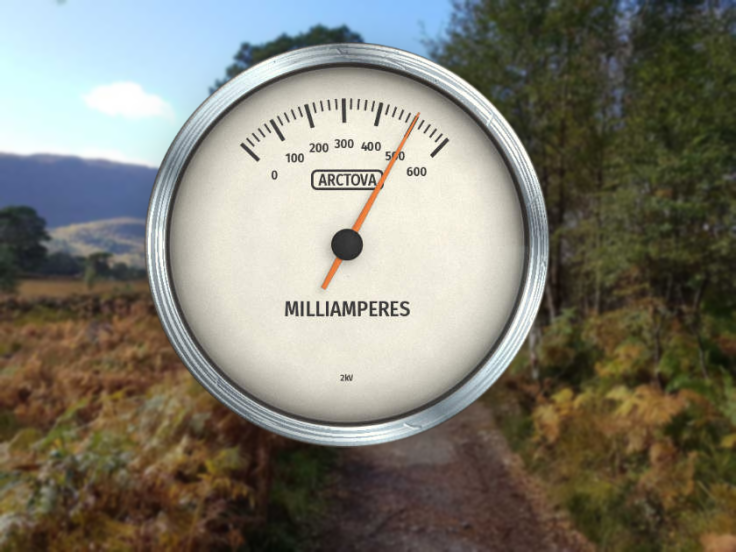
500 mA
